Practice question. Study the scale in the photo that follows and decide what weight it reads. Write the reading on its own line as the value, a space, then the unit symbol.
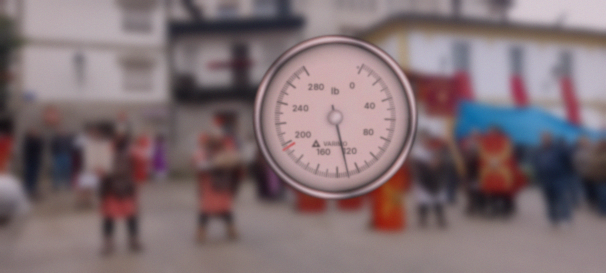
130 lb
